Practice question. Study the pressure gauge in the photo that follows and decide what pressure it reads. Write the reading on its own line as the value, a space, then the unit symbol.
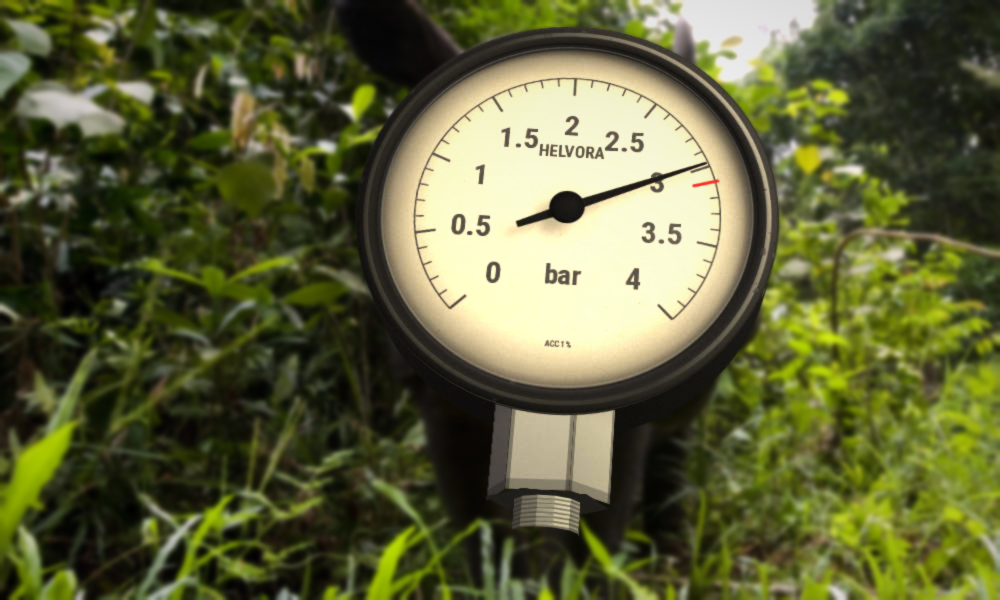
3 bar
